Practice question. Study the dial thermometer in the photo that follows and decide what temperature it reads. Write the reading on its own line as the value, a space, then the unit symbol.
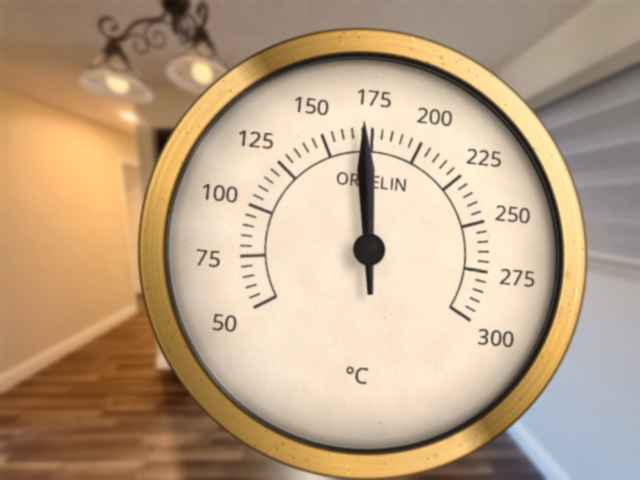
170 °C
